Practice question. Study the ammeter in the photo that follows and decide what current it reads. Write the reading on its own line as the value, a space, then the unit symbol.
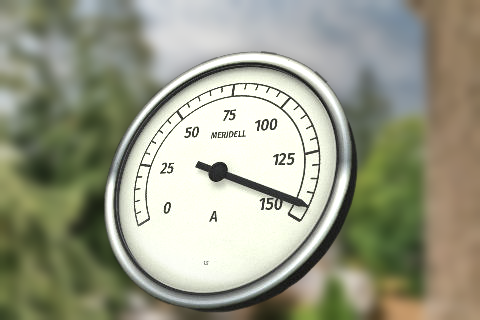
145 A
